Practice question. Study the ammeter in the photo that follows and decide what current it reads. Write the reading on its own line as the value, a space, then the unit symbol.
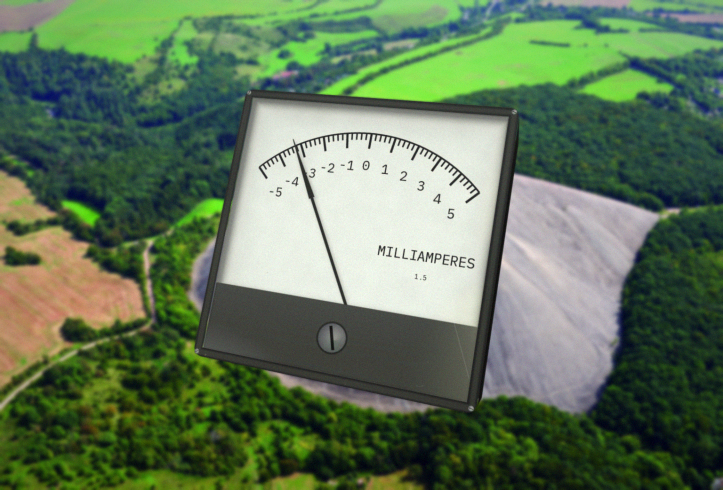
-3.2 mA
